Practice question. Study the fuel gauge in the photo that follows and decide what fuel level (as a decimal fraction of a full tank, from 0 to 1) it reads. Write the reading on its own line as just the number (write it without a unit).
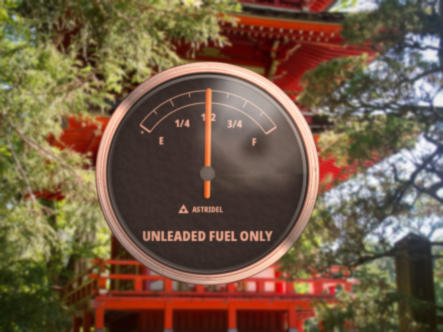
0.5
